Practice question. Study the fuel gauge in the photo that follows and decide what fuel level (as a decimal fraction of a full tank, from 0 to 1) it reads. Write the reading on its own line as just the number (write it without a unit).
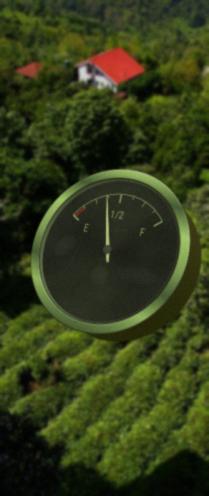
0.375
